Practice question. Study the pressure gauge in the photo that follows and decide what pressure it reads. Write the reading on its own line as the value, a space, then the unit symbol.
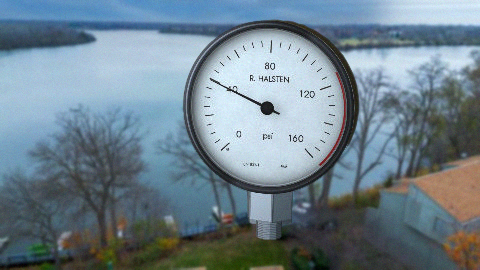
40 psi
